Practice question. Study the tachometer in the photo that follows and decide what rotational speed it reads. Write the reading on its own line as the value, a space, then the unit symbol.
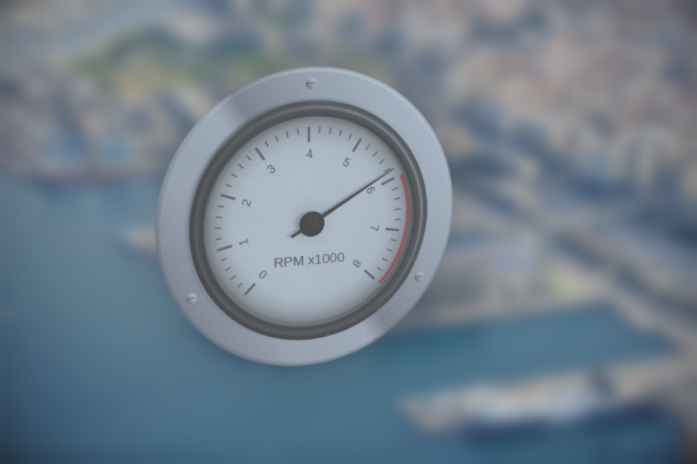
5800 rpm
